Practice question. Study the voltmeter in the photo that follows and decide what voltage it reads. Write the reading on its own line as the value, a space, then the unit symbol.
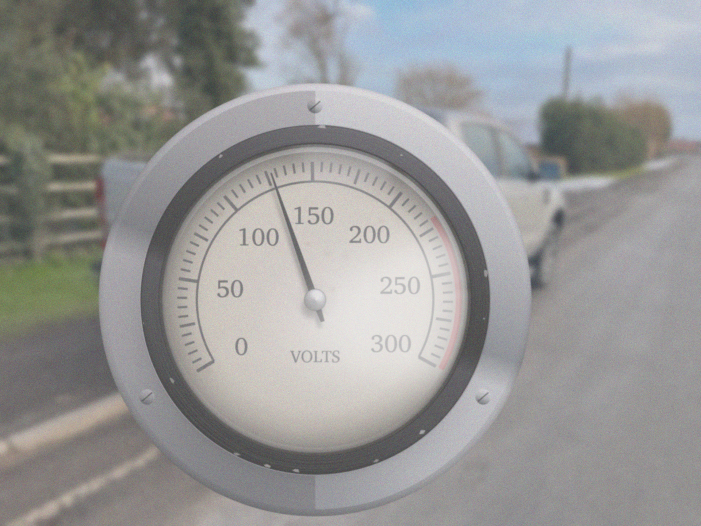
127.5 V
